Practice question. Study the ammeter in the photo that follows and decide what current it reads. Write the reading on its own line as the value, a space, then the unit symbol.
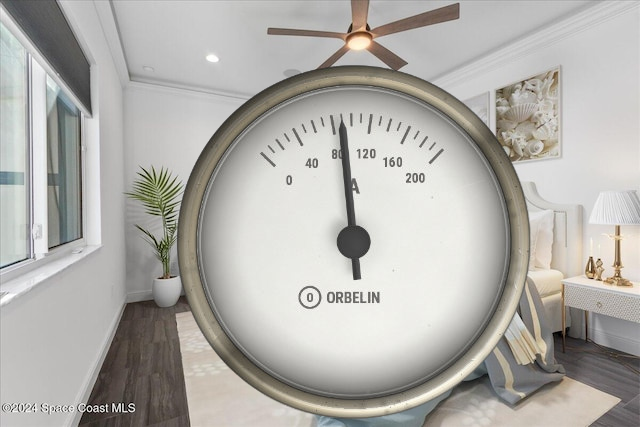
90 A
